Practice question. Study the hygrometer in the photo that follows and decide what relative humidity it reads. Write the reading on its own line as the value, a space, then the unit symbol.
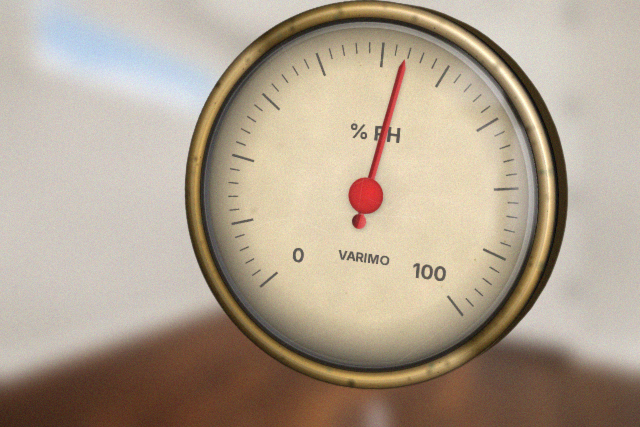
54 %
